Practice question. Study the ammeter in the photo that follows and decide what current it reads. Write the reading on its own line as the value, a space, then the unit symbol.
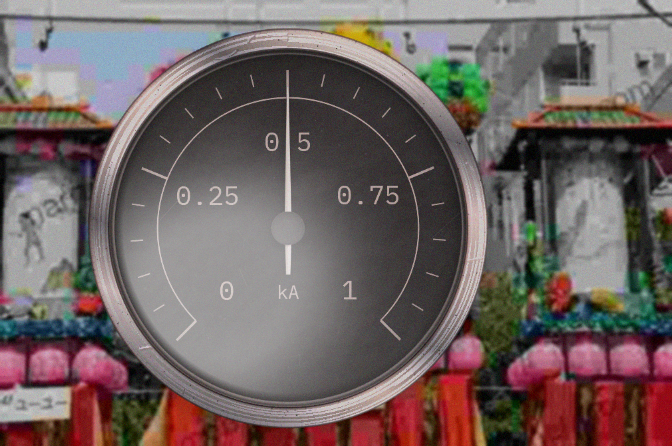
0.5 kA
